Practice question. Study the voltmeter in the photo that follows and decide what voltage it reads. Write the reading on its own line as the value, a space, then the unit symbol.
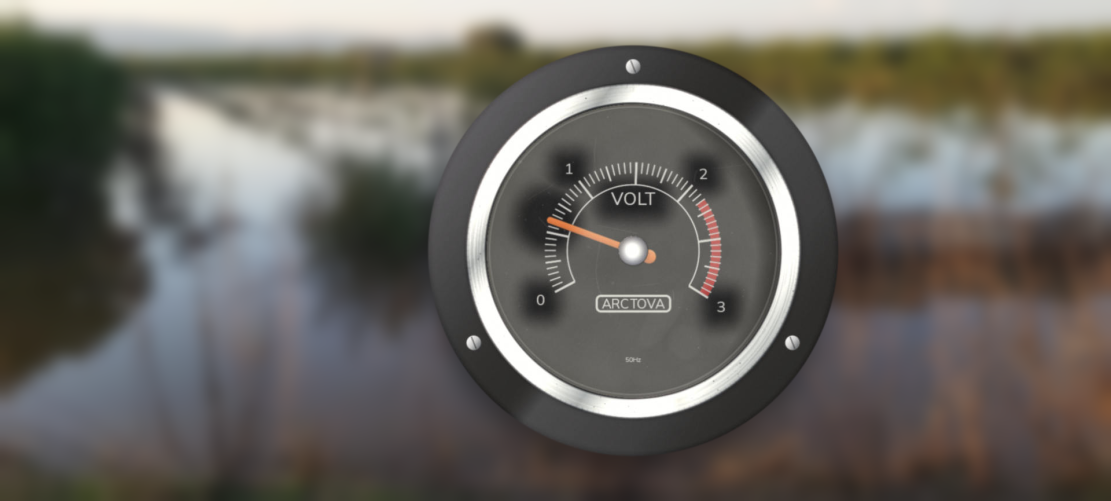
0.6 V
